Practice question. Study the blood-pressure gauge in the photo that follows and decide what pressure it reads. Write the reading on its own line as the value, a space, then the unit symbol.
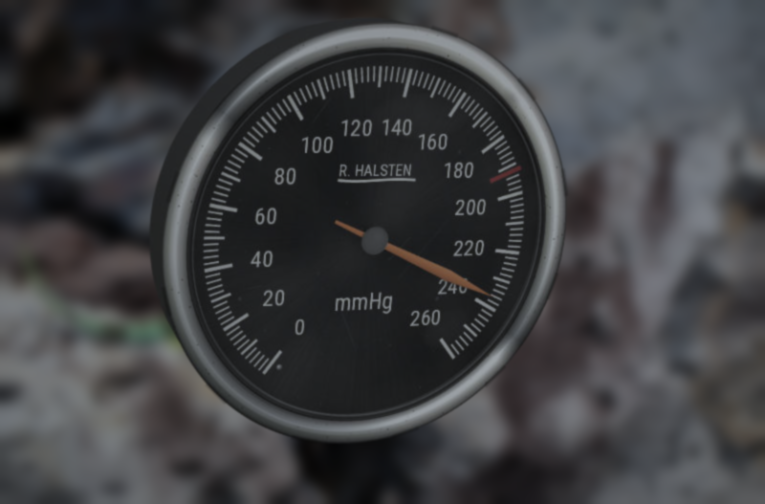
236 mmHg
